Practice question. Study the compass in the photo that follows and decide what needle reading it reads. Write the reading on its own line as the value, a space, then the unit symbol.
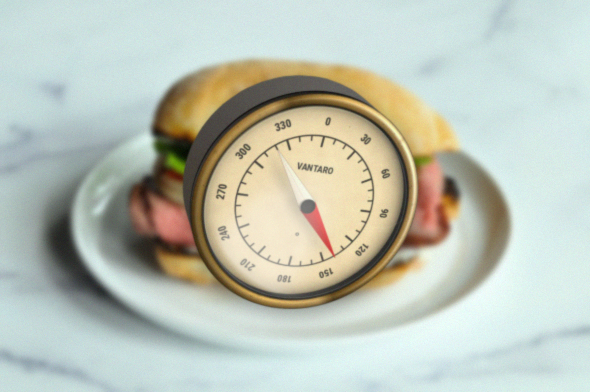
140 °
